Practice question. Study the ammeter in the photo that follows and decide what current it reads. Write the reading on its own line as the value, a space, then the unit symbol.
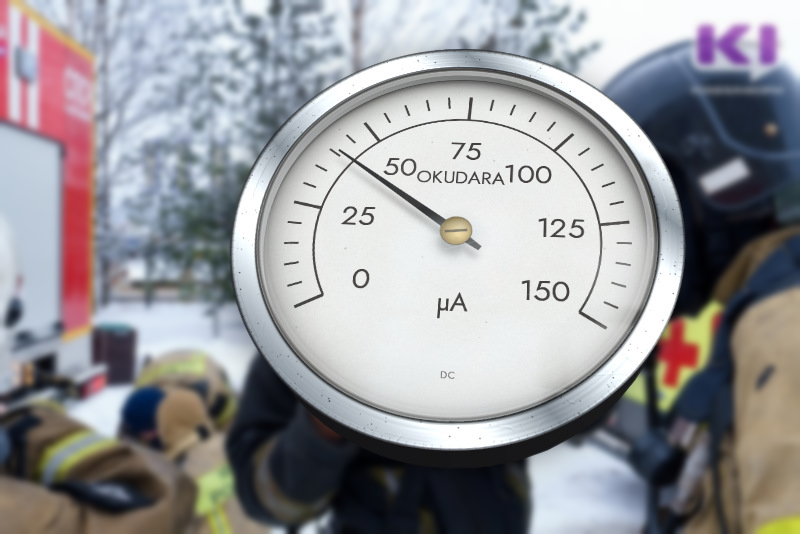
40 µA
